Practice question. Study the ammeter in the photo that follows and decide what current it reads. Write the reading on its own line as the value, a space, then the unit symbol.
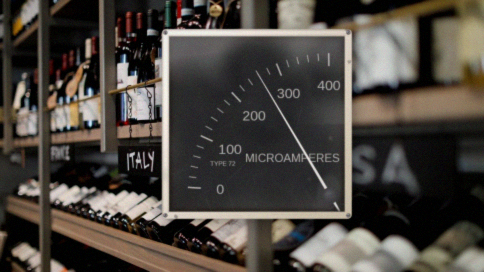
260 µA
